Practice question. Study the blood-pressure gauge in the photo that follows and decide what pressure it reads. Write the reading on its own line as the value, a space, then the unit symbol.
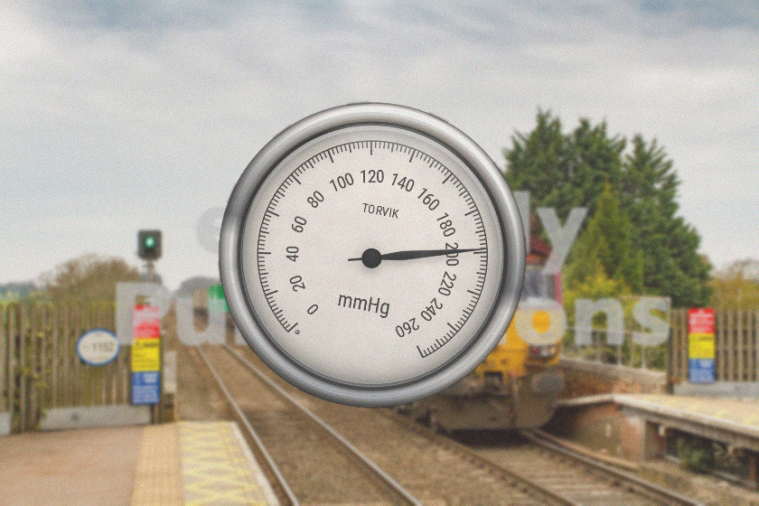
198 mmHg
